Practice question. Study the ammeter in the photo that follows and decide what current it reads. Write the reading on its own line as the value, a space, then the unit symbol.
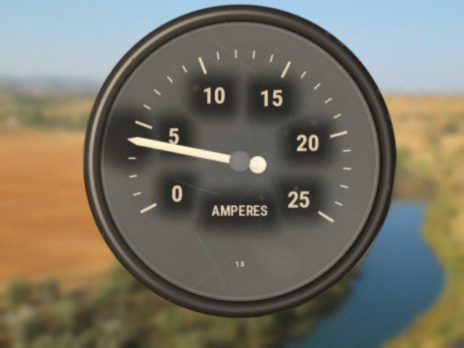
4 A
